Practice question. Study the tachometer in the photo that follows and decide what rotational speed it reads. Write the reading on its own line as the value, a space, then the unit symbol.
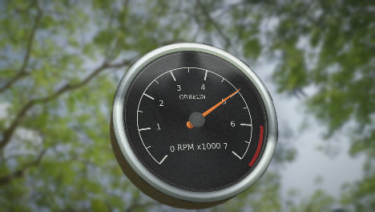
5000 rpm
